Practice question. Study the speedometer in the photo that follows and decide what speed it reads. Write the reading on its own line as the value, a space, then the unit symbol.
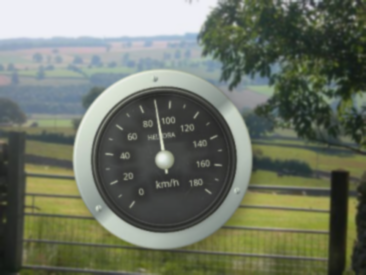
90 km/h
